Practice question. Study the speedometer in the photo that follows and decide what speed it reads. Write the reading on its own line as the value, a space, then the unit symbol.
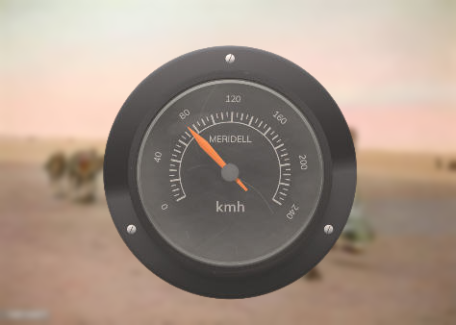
75 km/h
